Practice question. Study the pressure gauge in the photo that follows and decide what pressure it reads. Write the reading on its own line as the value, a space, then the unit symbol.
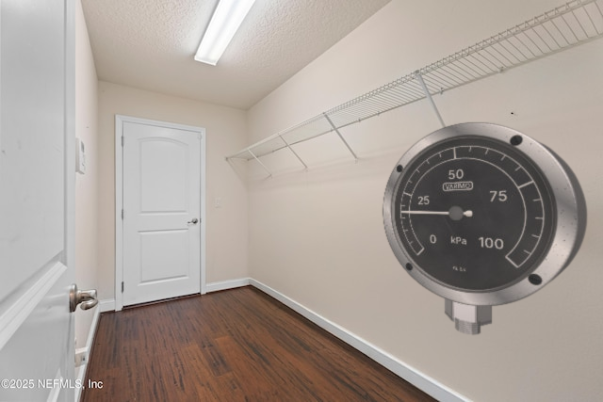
17.5 kPa
